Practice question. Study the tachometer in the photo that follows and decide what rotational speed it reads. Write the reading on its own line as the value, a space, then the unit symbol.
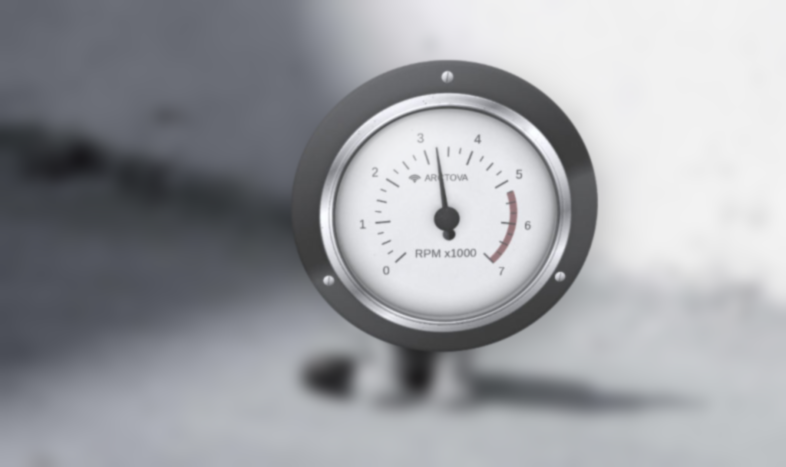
3250 rpm
